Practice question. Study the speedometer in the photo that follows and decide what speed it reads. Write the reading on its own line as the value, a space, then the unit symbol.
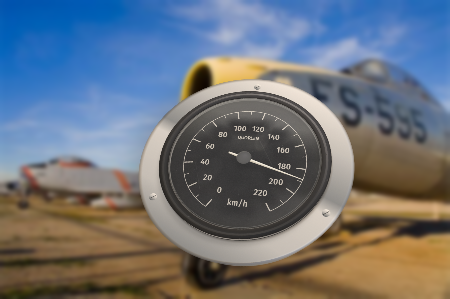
190 km/h
